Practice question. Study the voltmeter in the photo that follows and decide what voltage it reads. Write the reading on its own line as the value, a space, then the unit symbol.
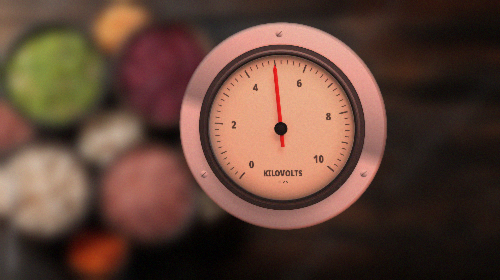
5 kV
